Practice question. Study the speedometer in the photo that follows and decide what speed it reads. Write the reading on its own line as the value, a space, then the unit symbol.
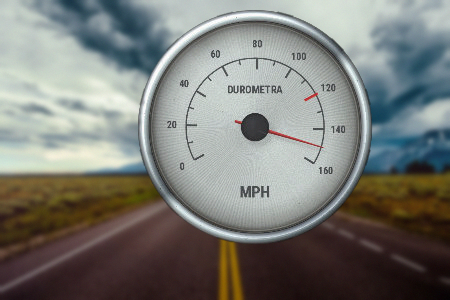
150 mph
